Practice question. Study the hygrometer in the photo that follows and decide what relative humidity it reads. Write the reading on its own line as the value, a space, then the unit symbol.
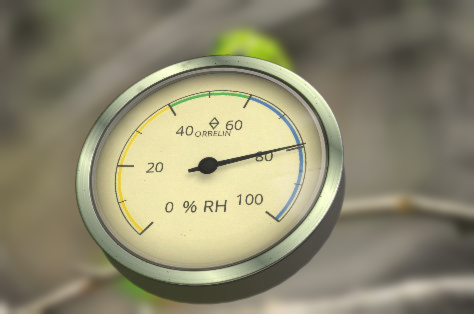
80 %
